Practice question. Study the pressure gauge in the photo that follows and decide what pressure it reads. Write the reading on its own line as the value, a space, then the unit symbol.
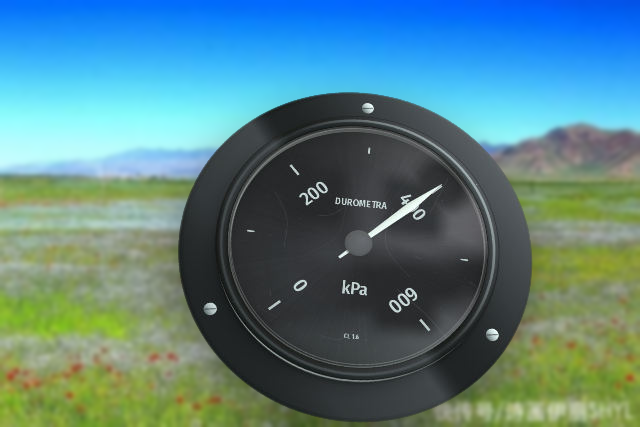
400 kPa
